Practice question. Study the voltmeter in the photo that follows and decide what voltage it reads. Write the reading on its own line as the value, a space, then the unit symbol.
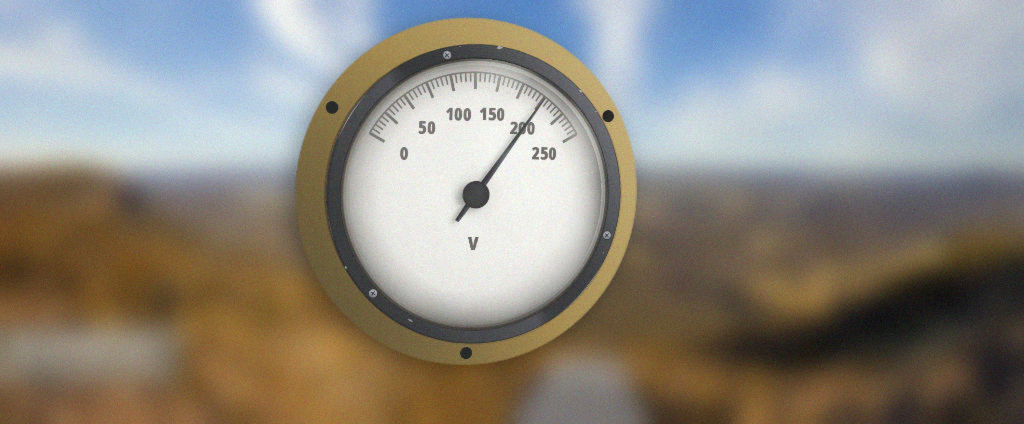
200 V
